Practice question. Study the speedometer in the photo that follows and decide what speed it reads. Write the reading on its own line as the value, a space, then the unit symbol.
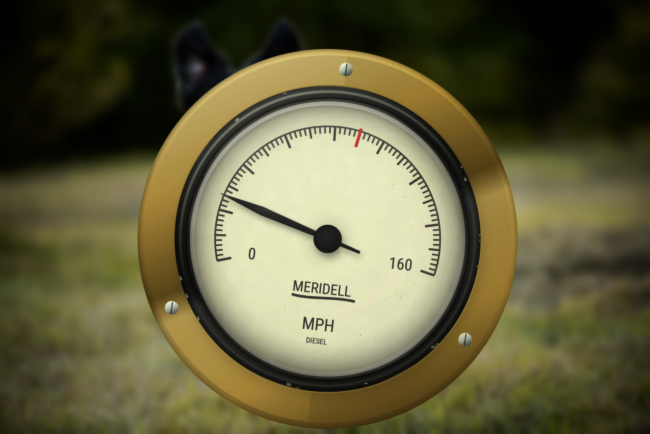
26 mph
